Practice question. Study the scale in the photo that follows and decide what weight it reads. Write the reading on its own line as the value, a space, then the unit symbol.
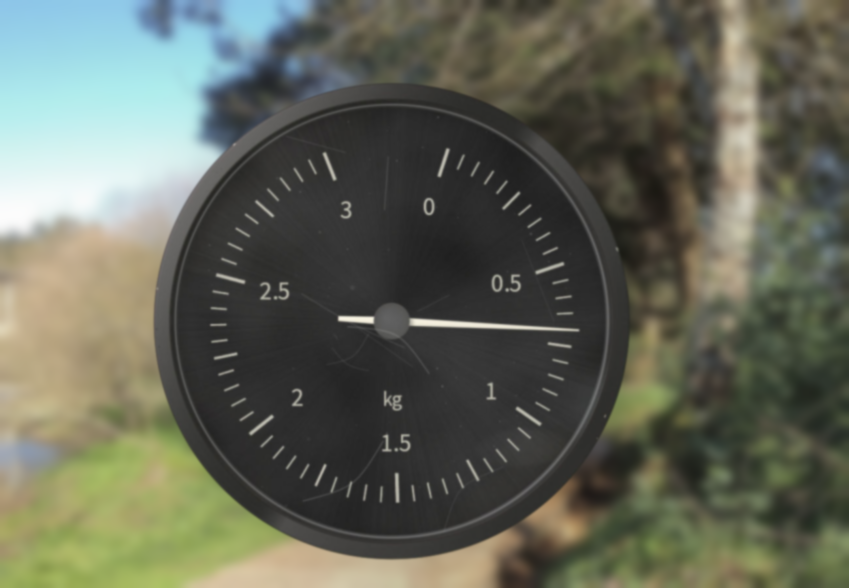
0.7 kg
